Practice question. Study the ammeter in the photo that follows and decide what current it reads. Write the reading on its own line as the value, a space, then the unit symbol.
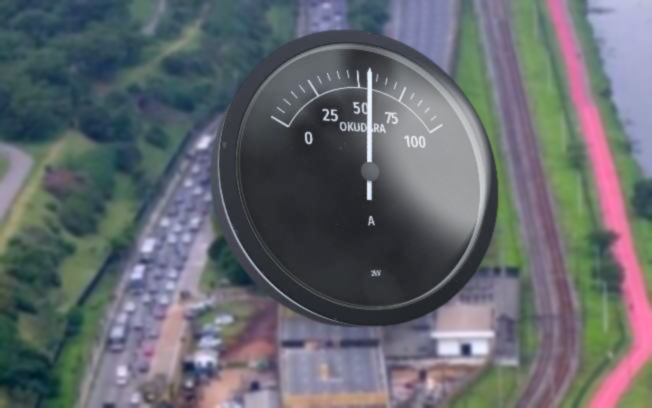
55 A
